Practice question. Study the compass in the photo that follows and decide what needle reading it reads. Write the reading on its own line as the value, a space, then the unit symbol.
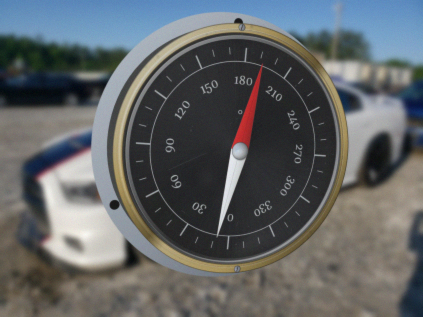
190 °
